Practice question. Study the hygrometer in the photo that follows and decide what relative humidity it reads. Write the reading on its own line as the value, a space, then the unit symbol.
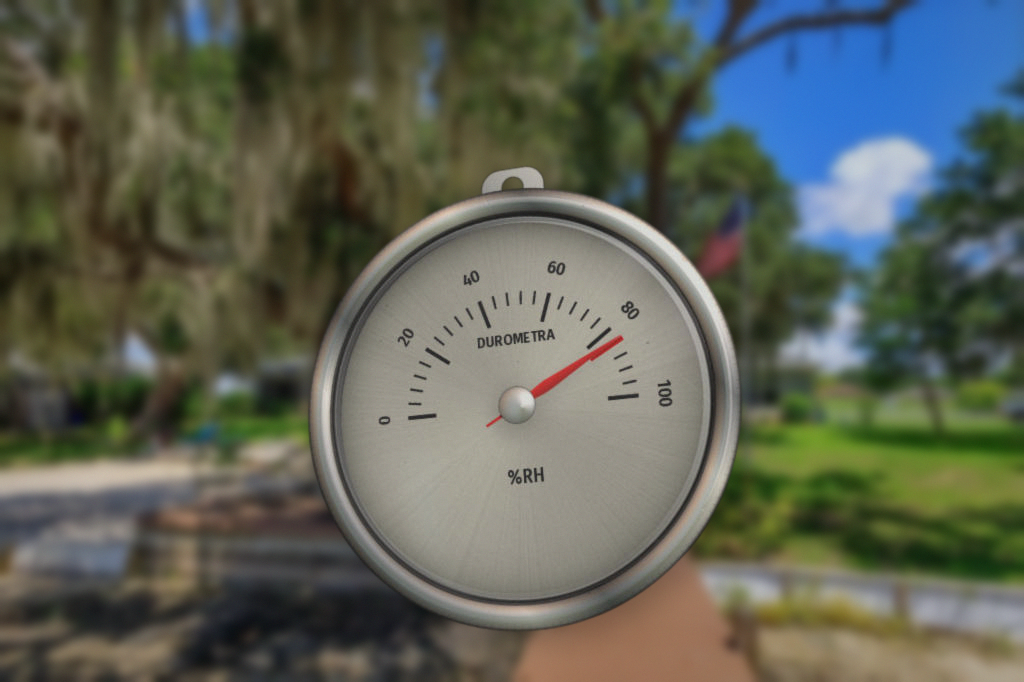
84 %
